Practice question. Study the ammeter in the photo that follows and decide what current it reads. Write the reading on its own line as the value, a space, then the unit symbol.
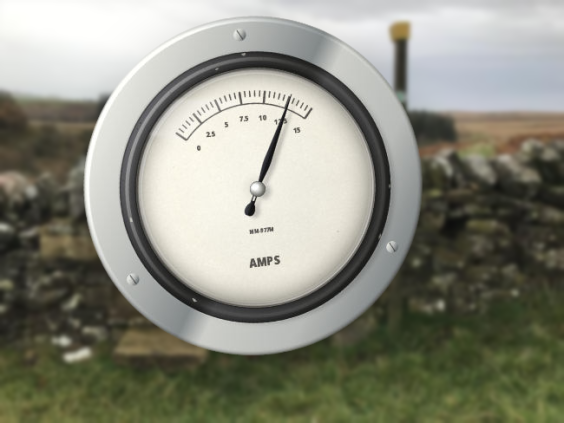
12.5 A
